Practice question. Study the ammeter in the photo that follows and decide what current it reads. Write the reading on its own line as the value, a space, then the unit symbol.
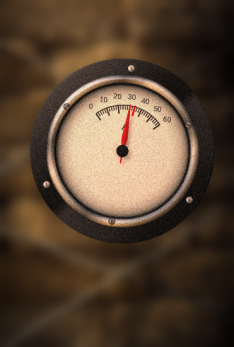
30 A
